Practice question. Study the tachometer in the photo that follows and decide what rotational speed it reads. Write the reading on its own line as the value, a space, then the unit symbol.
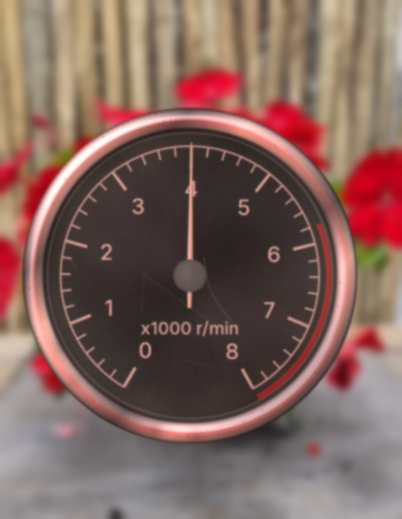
4000 rpm
